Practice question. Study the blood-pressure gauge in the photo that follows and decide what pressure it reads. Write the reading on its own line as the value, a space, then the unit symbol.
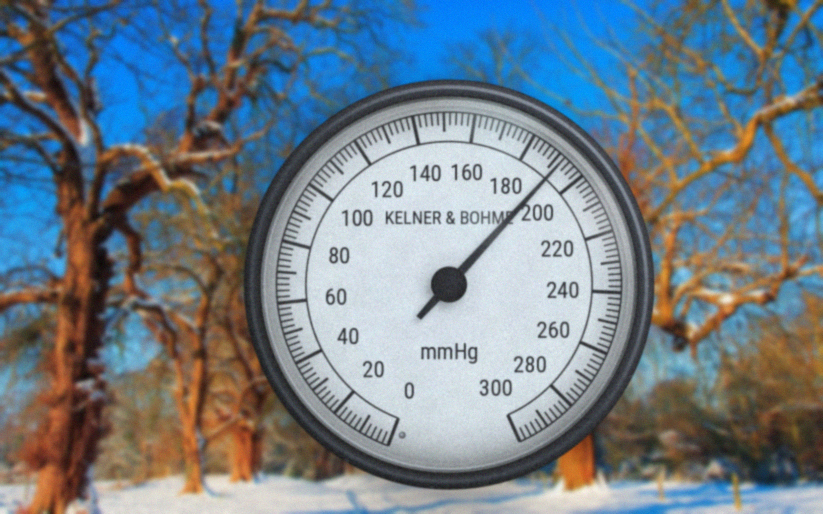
192 mmHg
